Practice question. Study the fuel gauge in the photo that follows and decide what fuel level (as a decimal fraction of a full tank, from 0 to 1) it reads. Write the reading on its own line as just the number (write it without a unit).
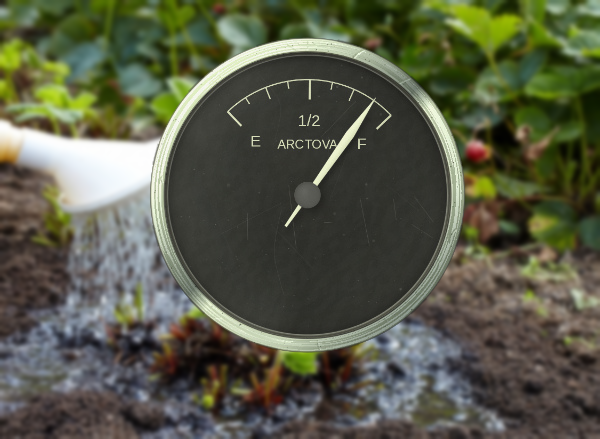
0.875
